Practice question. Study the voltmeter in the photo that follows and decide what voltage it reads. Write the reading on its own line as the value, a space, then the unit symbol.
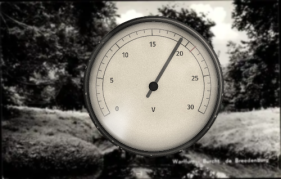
19 V
